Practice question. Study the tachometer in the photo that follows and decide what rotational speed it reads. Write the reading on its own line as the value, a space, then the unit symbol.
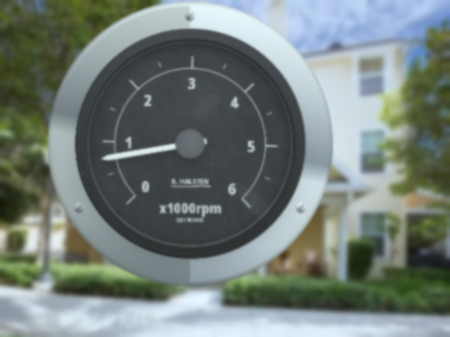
750 rpm
